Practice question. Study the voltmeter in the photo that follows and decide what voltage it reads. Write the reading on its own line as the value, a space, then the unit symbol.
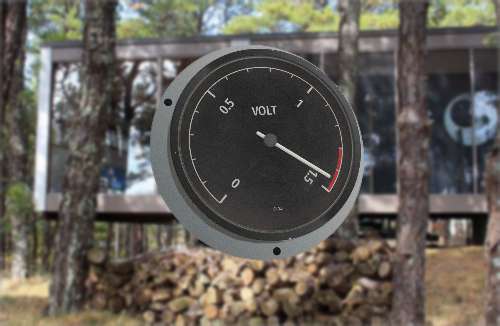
1.45 V
